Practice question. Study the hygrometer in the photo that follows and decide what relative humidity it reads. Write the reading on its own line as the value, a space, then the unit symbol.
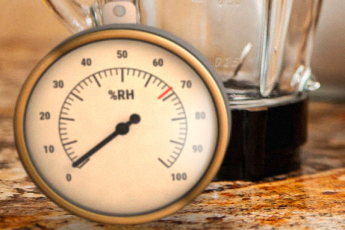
2 %
